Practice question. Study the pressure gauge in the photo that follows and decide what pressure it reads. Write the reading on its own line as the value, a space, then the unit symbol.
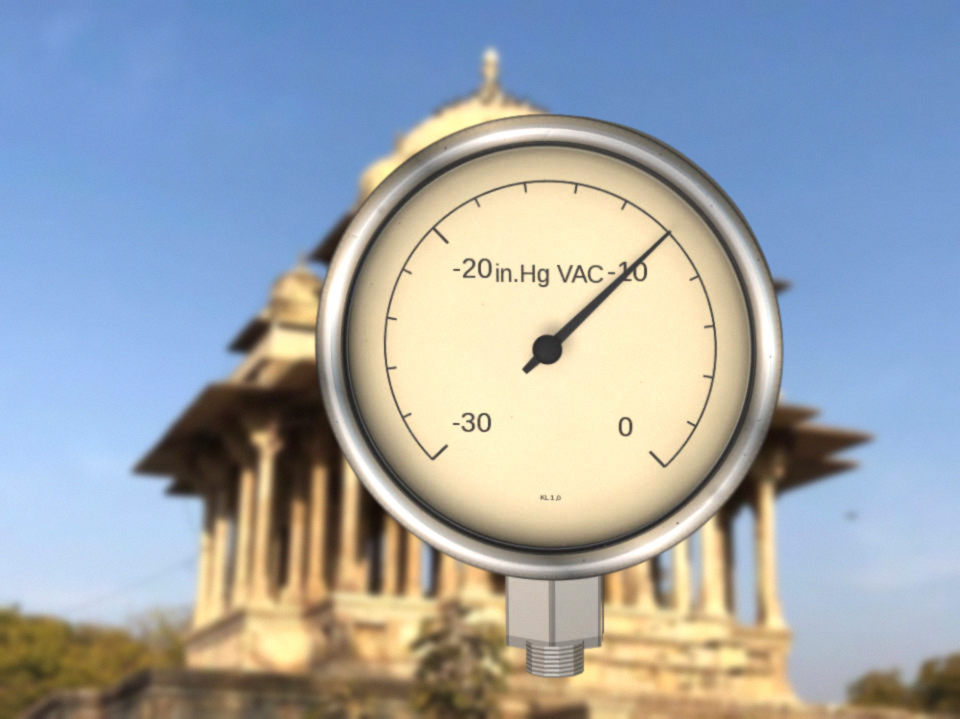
-10 inHg
